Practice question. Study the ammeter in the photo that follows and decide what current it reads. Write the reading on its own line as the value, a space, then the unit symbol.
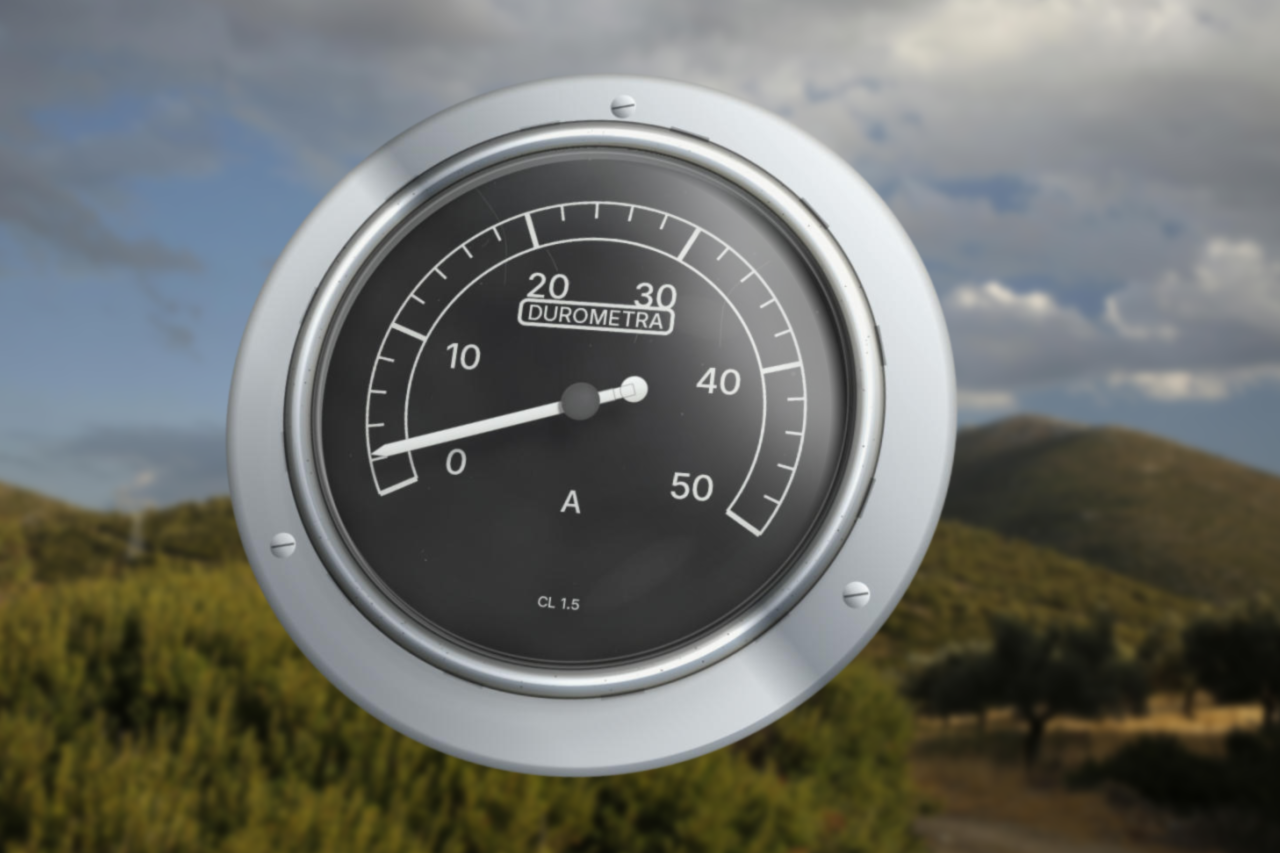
2 A
